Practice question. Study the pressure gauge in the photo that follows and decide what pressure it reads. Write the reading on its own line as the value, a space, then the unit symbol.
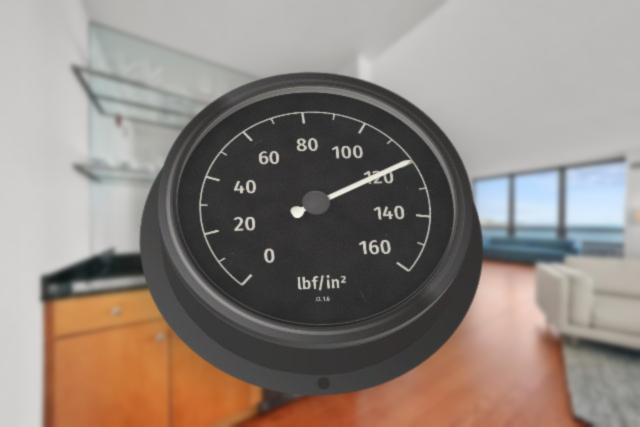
120 psi
